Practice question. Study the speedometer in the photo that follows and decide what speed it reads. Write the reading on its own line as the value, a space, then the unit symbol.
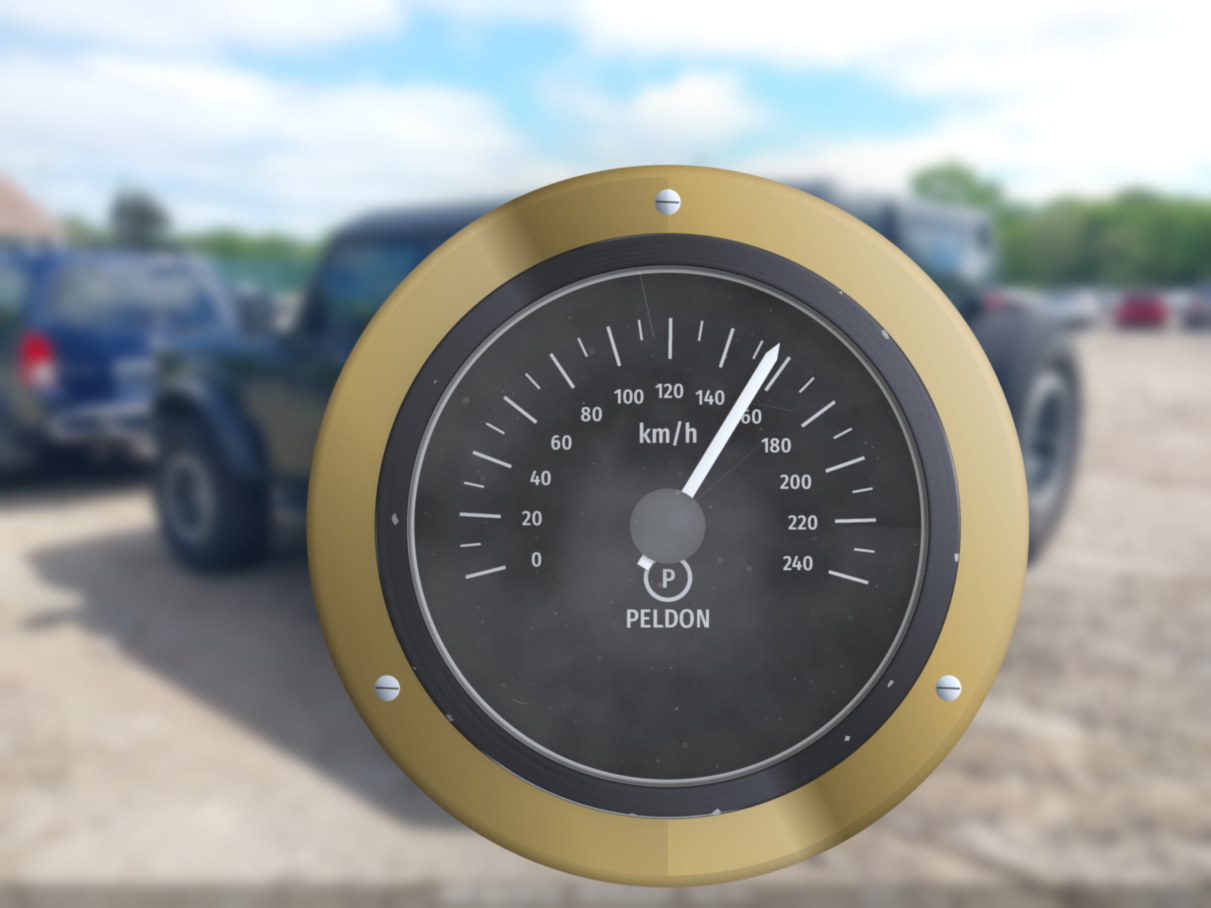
155 km/h
